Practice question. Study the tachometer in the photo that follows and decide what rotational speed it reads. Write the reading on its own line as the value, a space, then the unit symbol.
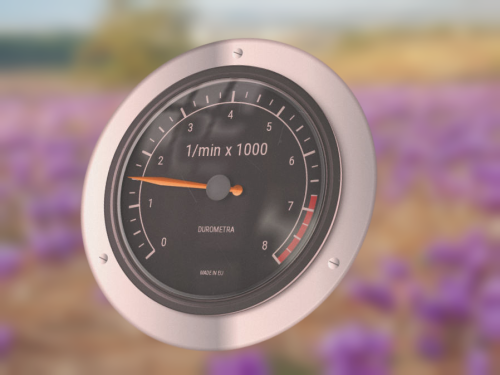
1500 rpm
